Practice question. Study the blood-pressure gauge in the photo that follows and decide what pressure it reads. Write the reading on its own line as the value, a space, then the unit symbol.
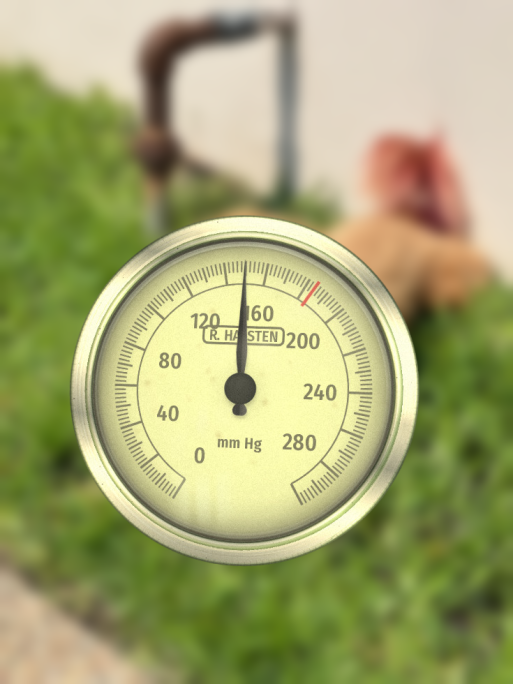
150 mmHg
